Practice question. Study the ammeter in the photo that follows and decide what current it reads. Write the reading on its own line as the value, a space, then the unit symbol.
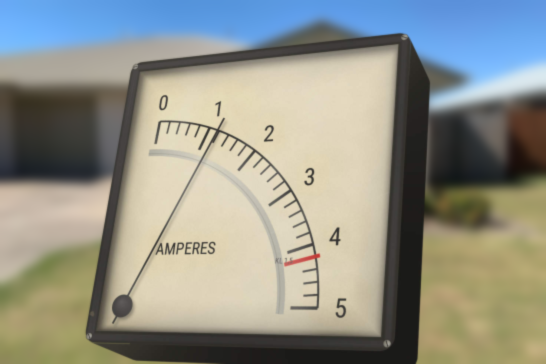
1.2 A
